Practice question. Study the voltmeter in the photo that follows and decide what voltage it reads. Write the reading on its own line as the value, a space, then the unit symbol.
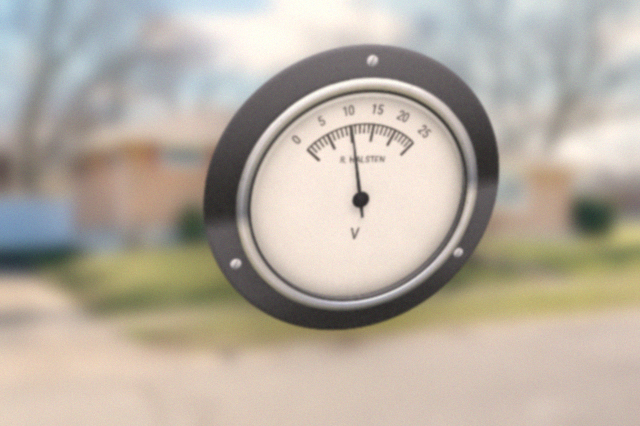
10 V
